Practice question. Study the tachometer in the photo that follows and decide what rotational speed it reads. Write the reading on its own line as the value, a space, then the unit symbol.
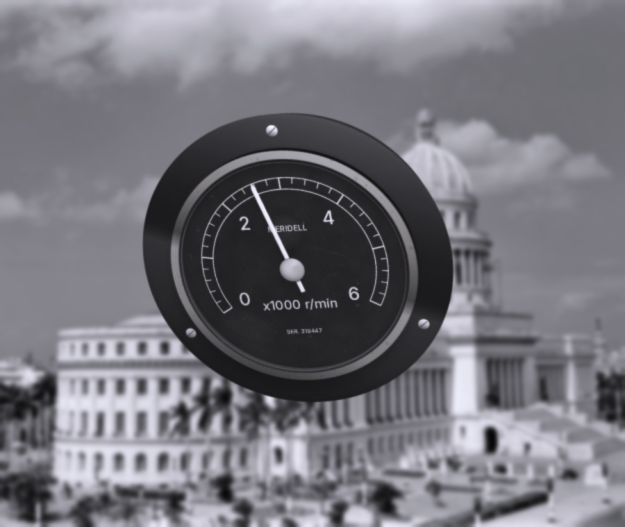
2600 rpm
